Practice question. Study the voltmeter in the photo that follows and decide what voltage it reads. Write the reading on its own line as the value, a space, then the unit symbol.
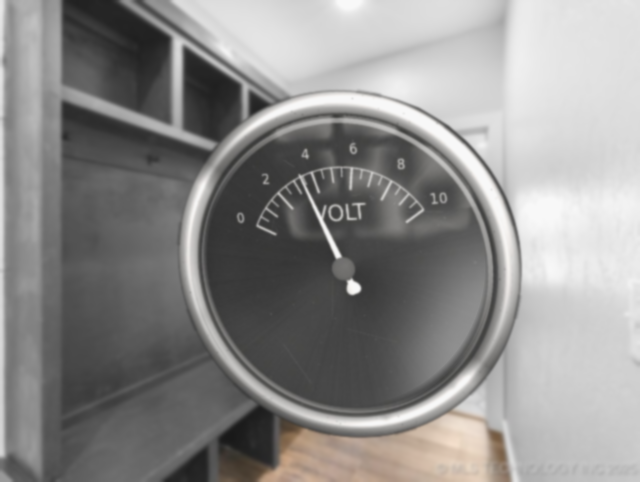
3.5 V
